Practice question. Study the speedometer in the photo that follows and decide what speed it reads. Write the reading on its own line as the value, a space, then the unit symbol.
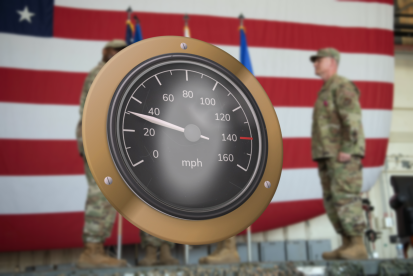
30 mph
